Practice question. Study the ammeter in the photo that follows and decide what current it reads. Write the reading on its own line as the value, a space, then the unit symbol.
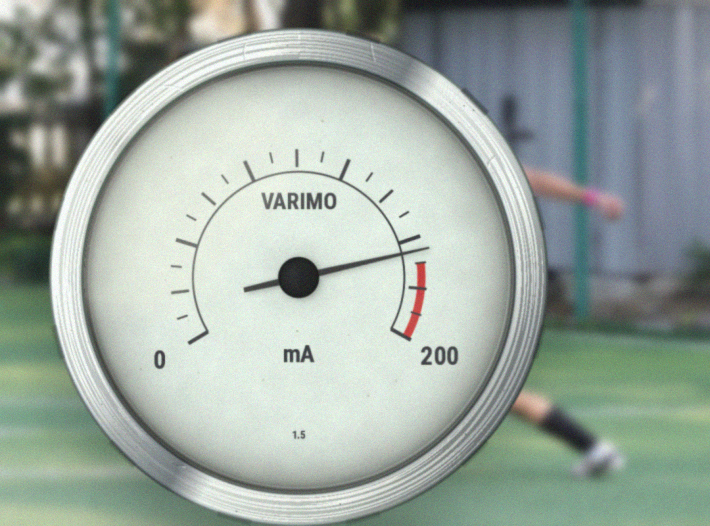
165 mA
